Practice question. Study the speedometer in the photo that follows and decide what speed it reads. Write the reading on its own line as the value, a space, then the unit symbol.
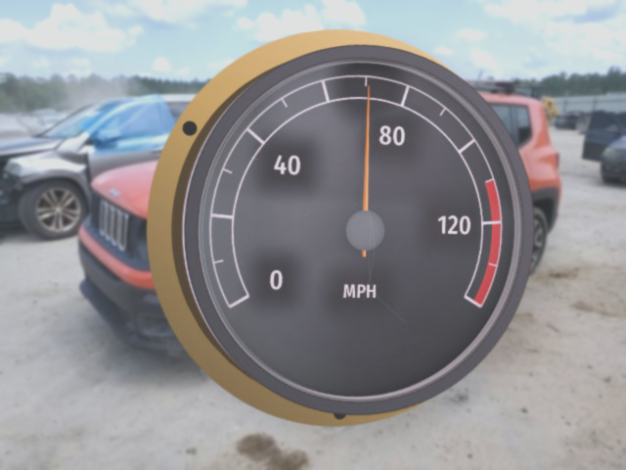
70 mph
